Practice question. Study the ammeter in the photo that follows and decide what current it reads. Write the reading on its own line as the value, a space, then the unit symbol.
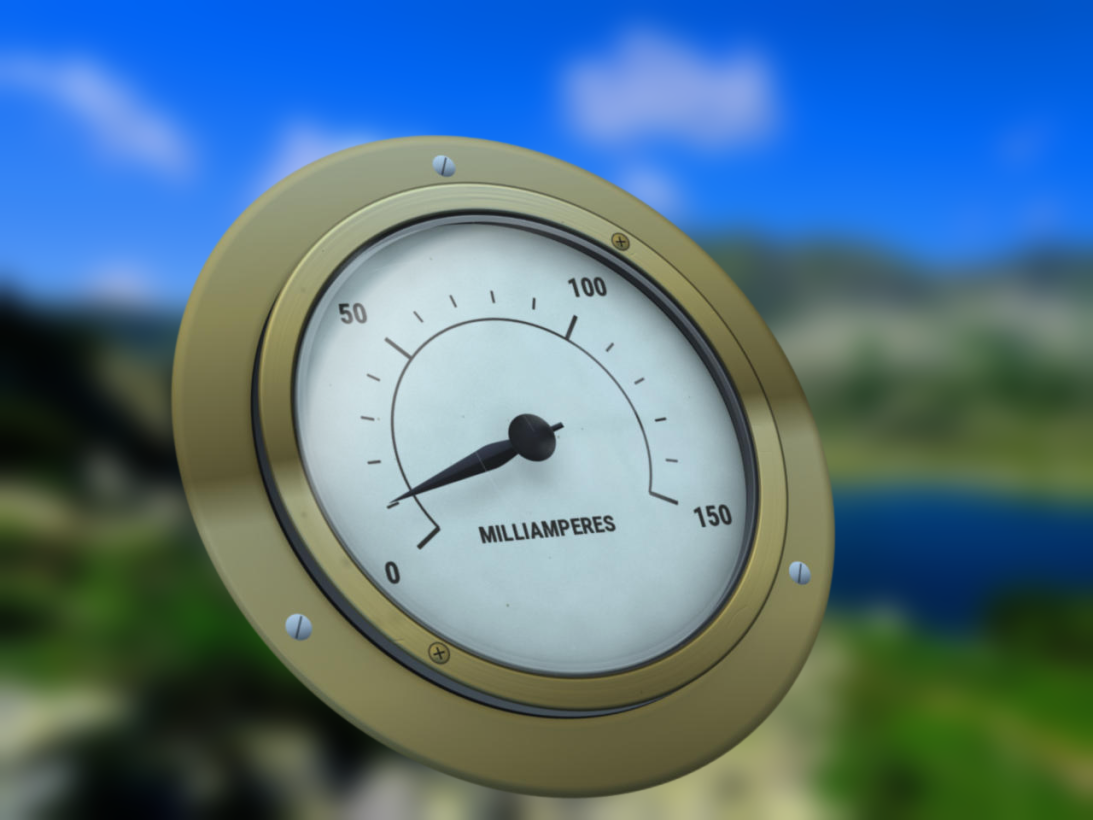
10 mA
